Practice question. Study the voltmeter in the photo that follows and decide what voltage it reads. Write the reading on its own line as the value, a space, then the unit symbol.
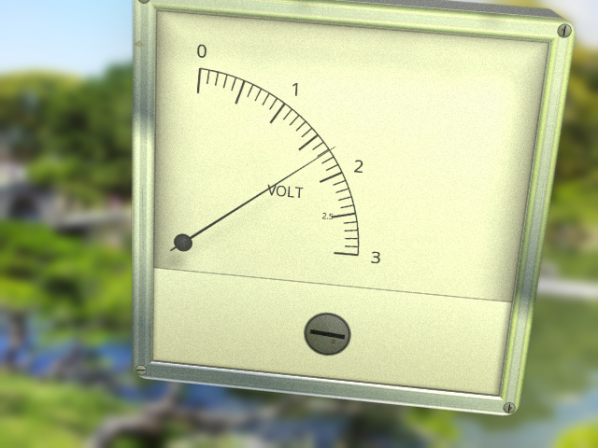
1.7 V
